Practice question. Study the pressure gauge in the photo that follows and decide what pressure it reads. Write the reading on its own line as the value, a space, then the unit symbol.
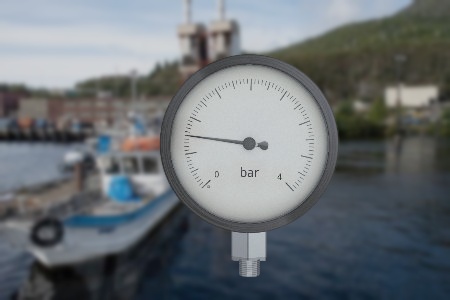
0.75 bar
